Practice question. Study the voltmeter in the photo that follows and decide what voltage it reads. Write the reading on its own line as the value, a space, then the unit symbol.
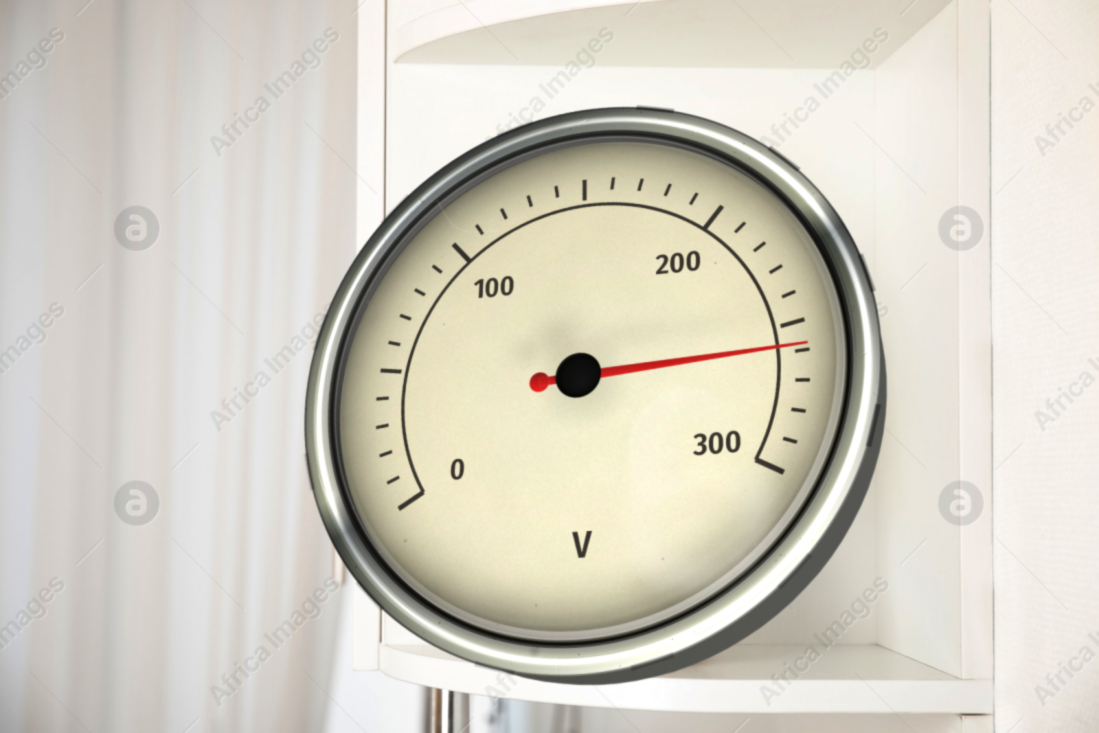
260 V
